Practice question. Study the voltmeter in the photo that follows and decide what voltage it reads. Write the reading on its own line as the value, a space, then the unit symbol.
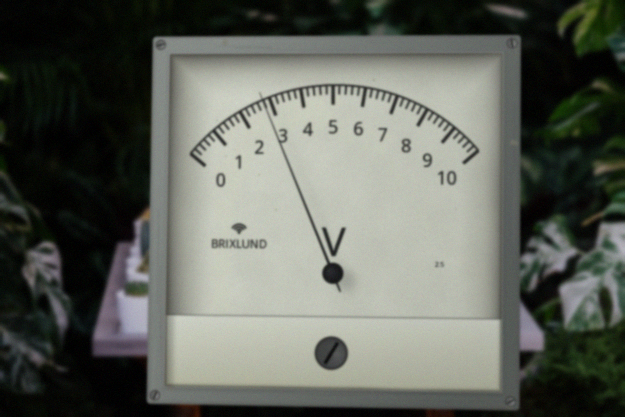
2.8 V
